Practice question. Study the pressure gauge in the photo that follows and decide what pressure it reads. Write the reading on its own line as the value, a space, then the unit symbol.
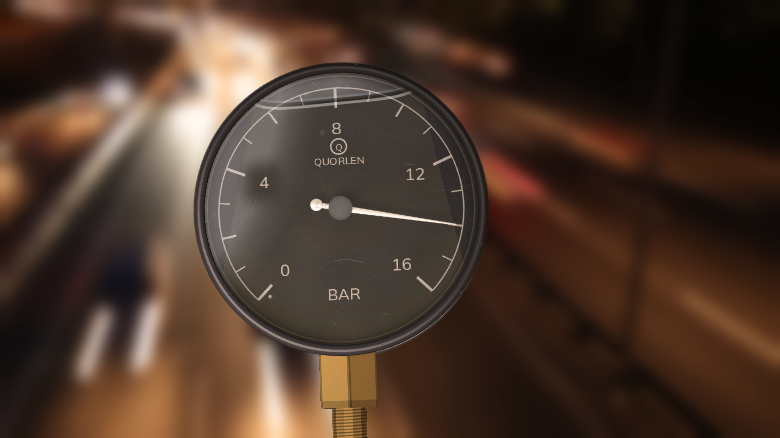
14 bar
